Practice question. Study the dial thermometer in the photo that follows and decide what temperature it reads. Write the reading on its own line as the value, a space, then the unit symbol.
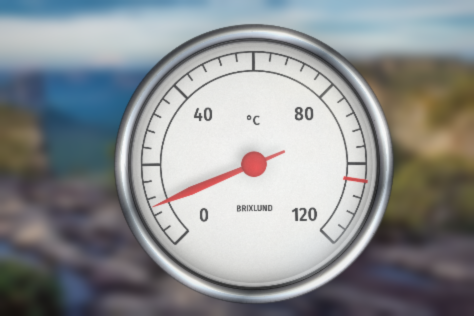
10 °C
